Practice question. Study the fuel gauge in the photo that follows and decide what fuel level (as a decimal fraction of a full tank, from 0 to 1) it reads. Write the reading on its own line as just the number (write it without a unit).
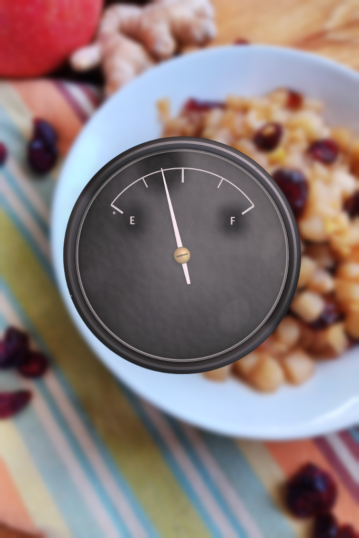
0.375
